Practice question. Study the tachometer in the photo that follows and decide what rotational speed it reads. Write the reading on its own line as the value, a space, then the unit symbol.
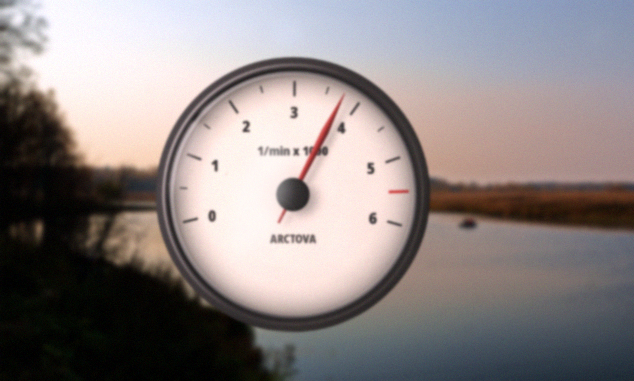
3750 rpm
